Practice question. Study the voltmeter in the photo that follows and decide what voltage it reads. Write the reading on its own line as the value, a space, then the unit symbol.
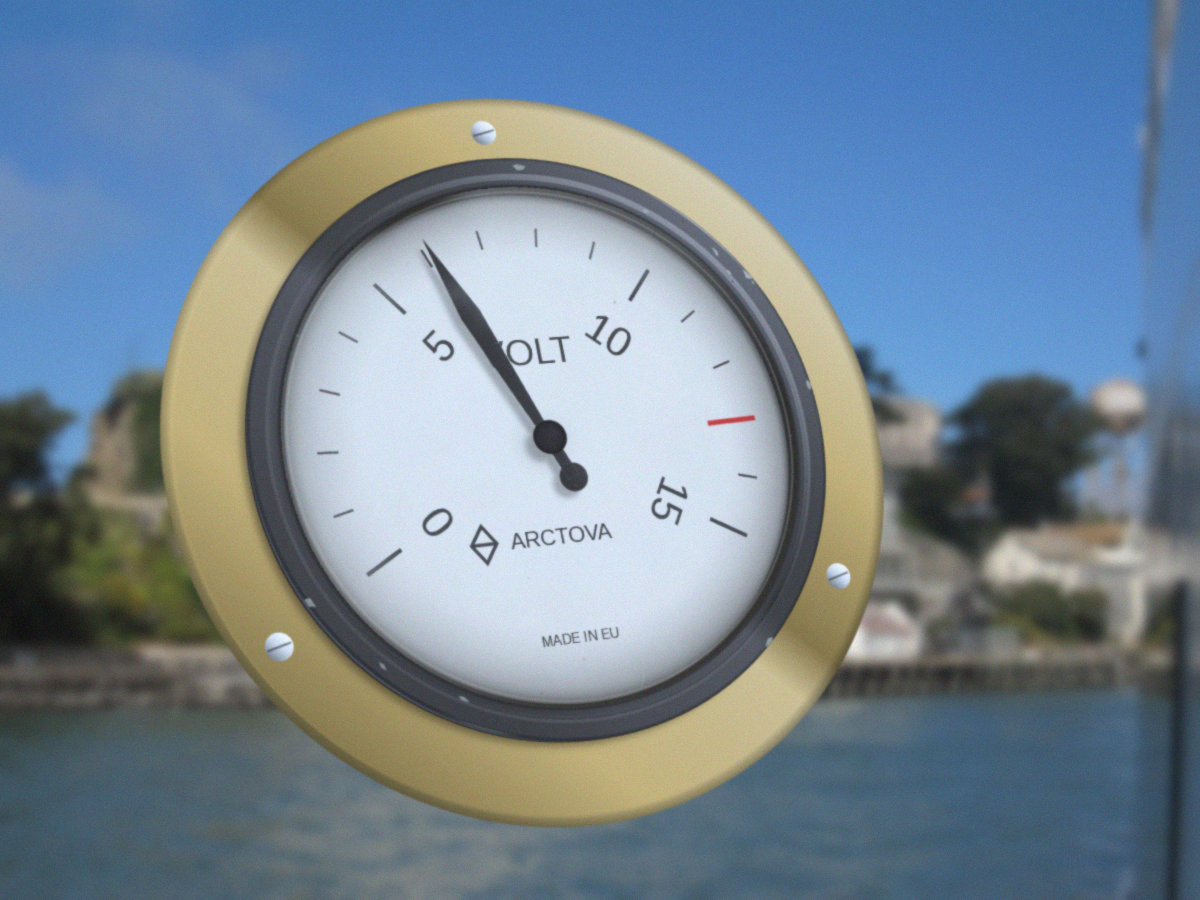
6 V
